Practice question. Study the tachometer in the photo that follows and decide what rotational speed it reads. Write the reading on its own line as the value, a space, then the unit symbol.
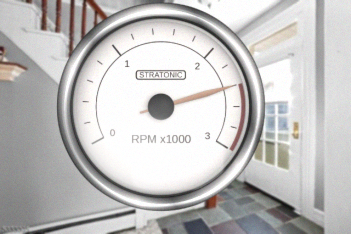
2400 rpm
